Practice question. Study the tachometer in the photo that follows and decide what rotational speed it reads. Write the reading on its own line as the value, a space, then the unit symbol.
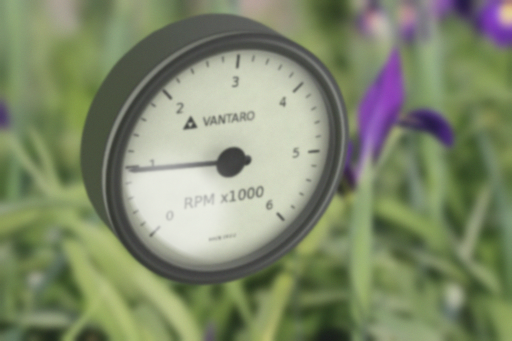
1000 rpm
